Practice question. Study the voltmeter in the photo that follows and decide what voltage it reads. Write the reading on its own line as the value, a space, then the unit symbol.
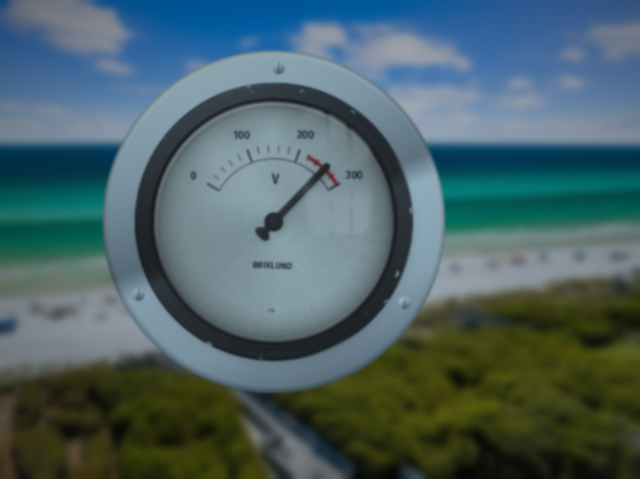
260 V
